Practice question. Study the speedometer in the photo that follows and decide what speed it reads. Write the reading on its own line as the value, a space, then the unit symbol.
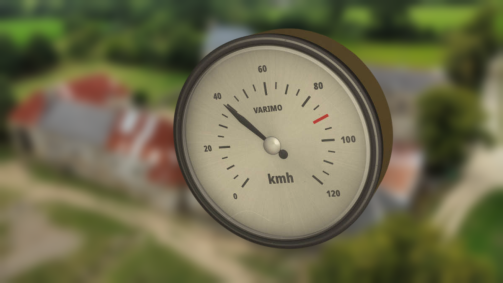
40 km/h
